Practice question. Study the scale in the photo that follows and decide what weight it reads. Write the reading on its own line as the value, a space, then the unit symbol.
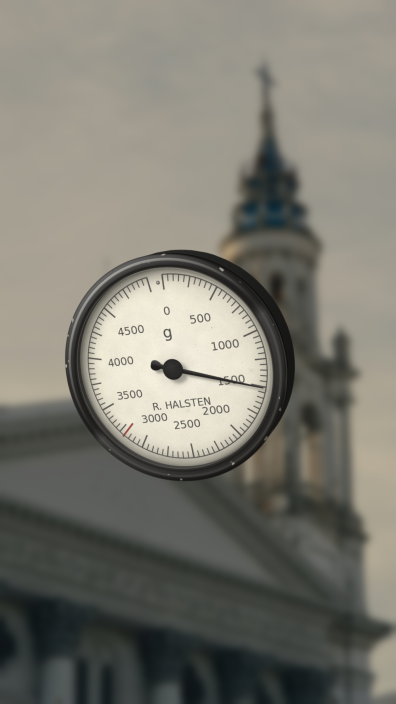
1500 g
